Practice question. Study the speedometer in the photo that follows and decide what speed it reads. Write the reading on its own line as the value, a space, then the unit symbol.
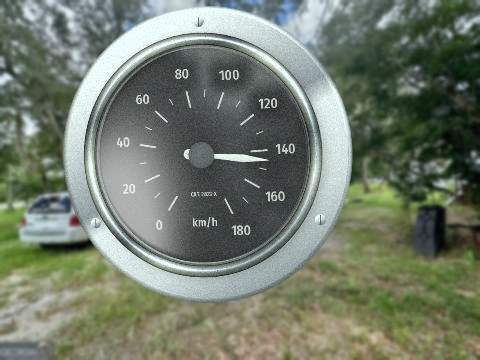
145 km/h
